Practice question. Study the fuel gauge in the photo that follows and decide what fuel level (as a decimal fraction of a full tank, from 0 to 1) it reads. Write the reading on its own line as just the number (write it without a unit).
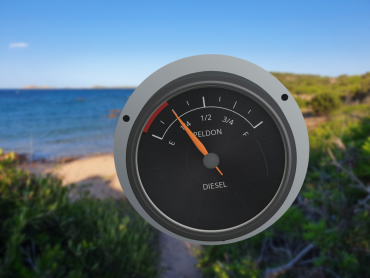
0.25
